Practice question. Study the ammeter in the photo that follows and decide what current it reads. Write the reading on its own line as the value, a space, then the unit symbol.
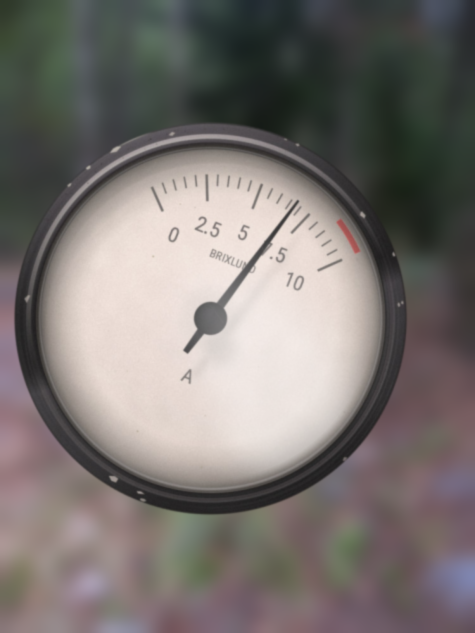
6.75 A
